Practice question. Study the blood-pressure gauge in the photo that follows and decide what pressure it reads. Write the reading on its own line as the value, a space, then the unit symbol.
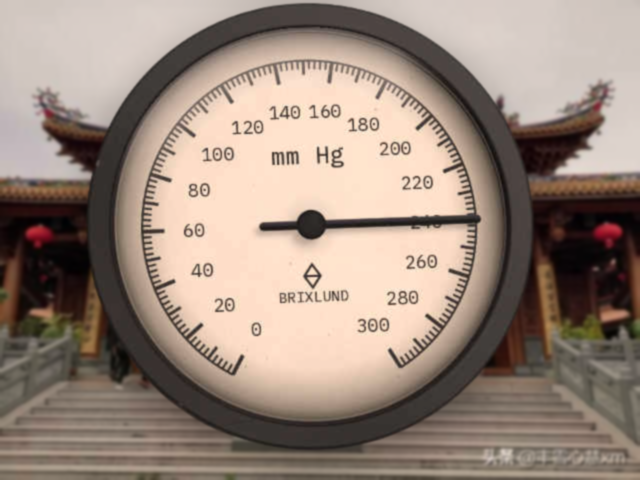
240 mmHg
